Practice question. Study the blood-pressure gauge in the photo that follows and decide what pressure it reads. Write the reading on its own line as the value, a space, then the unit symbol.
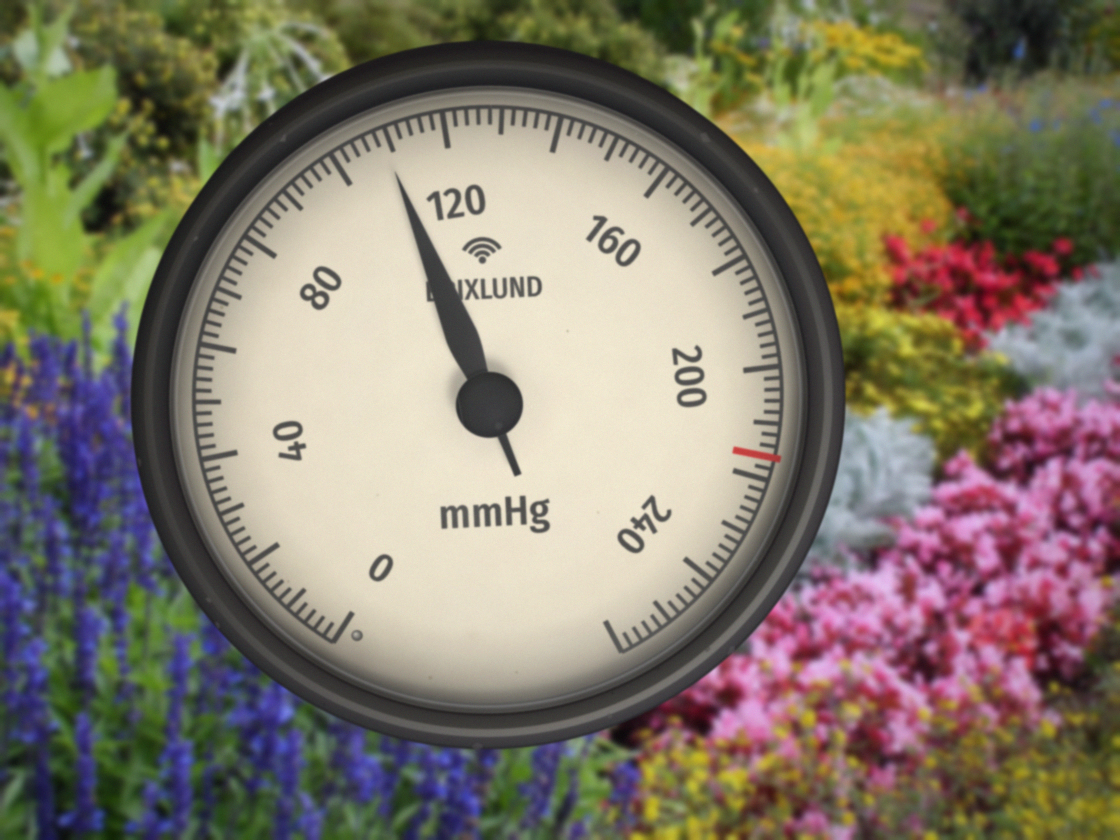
109 mmHg
